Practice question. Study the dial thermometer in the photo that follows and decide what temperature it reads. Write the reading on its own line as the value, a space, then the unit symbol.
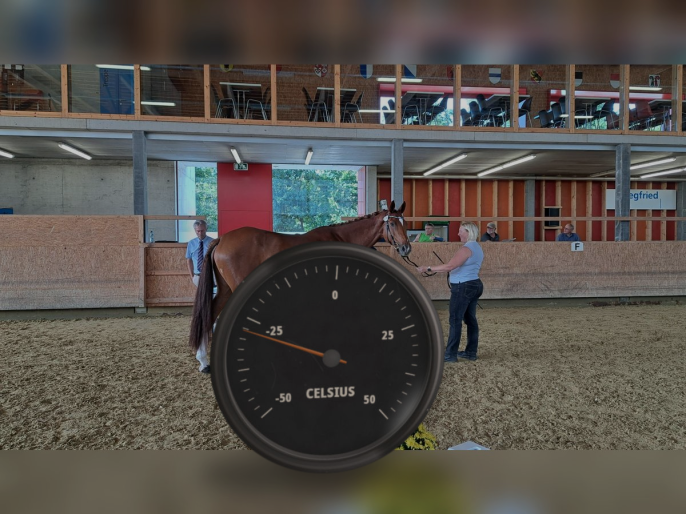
-27.5 °C
